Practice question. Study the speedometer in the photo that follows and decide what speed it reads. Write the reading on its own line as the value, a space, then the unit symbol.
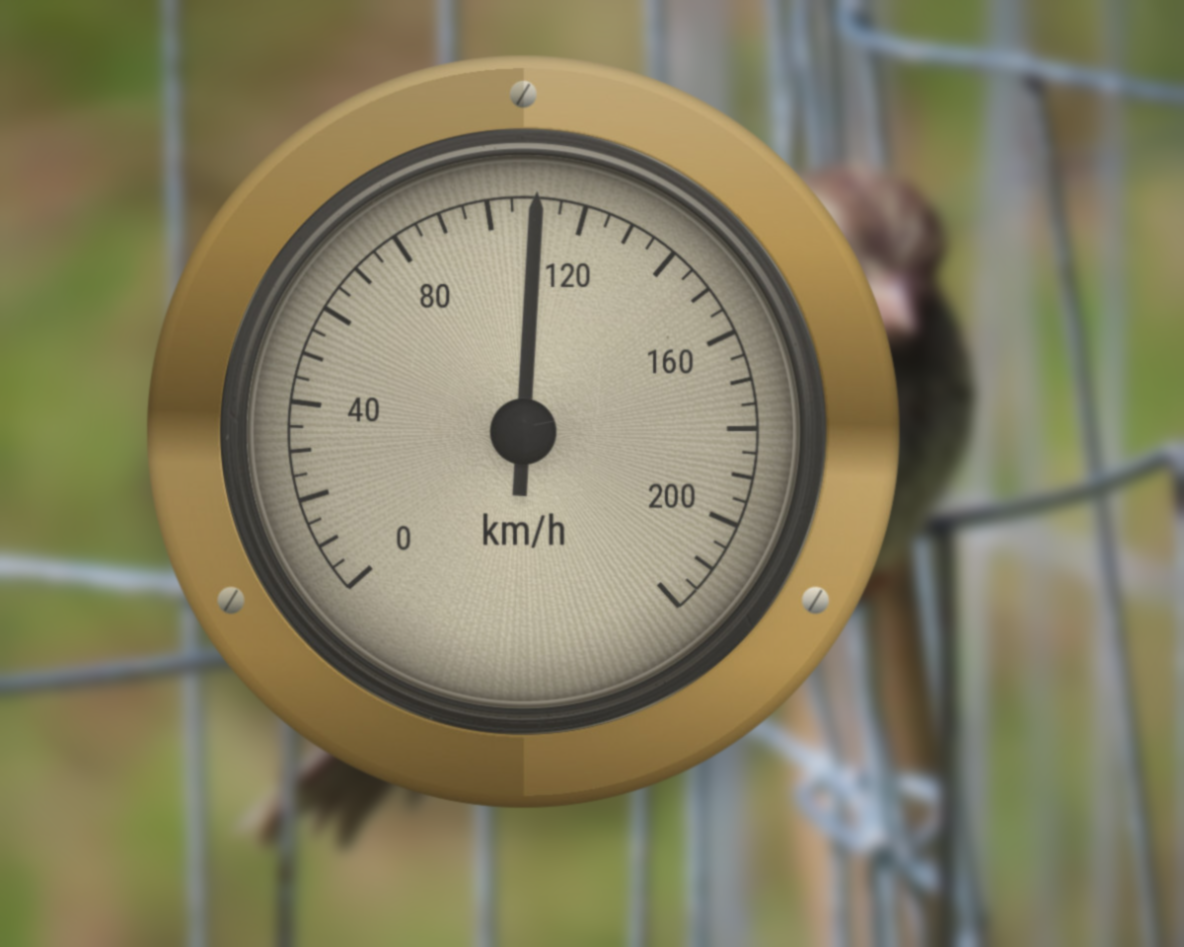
110 km/h
